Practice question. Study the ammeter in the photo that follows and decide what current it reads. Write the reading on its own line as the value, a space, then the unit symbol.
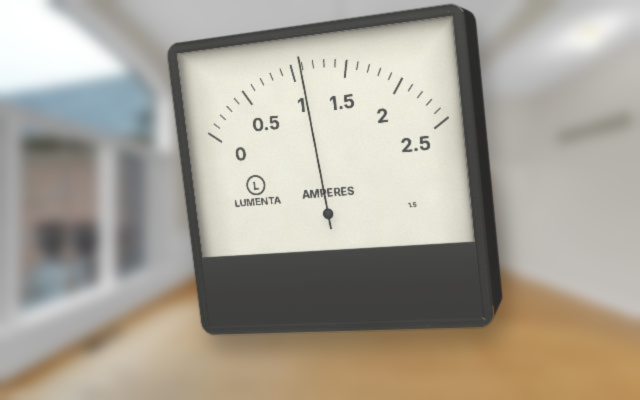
1.1 A
